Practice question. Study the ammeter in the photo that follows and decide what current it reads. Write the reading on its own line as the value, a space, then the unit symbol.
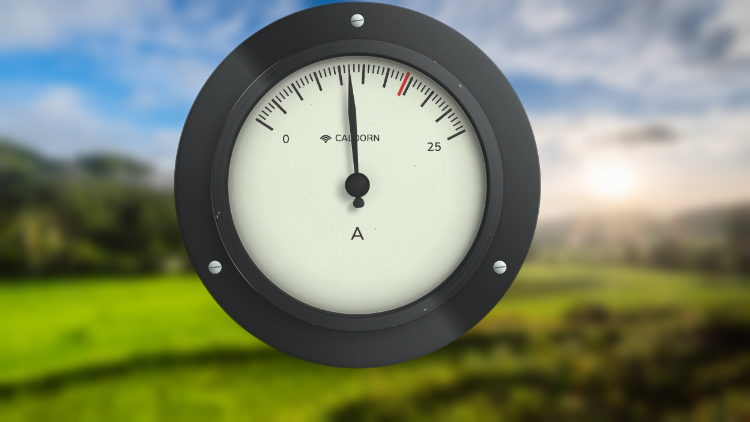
11 A
